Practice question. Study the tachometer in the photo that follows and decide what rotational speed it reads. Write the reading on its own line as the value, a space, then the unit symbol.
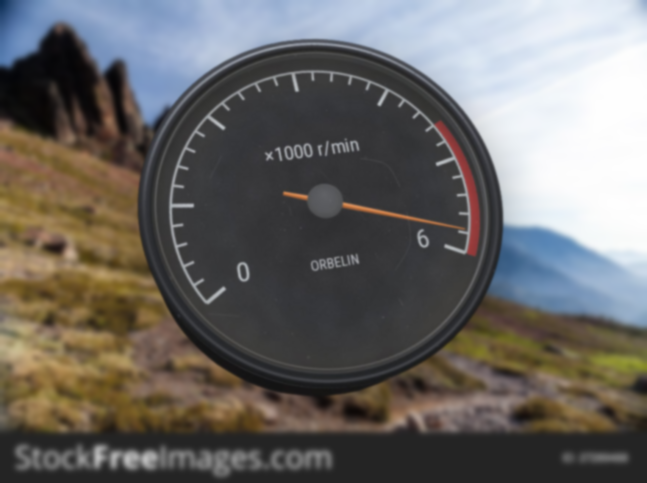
5800 rpm
